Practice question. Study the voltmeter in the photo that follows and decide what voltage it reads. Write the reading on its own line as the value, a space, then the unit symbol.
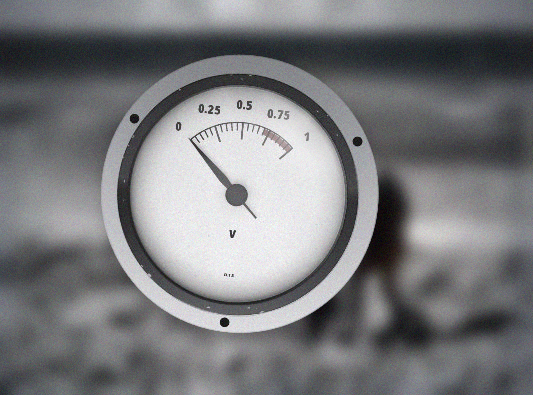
0 V
